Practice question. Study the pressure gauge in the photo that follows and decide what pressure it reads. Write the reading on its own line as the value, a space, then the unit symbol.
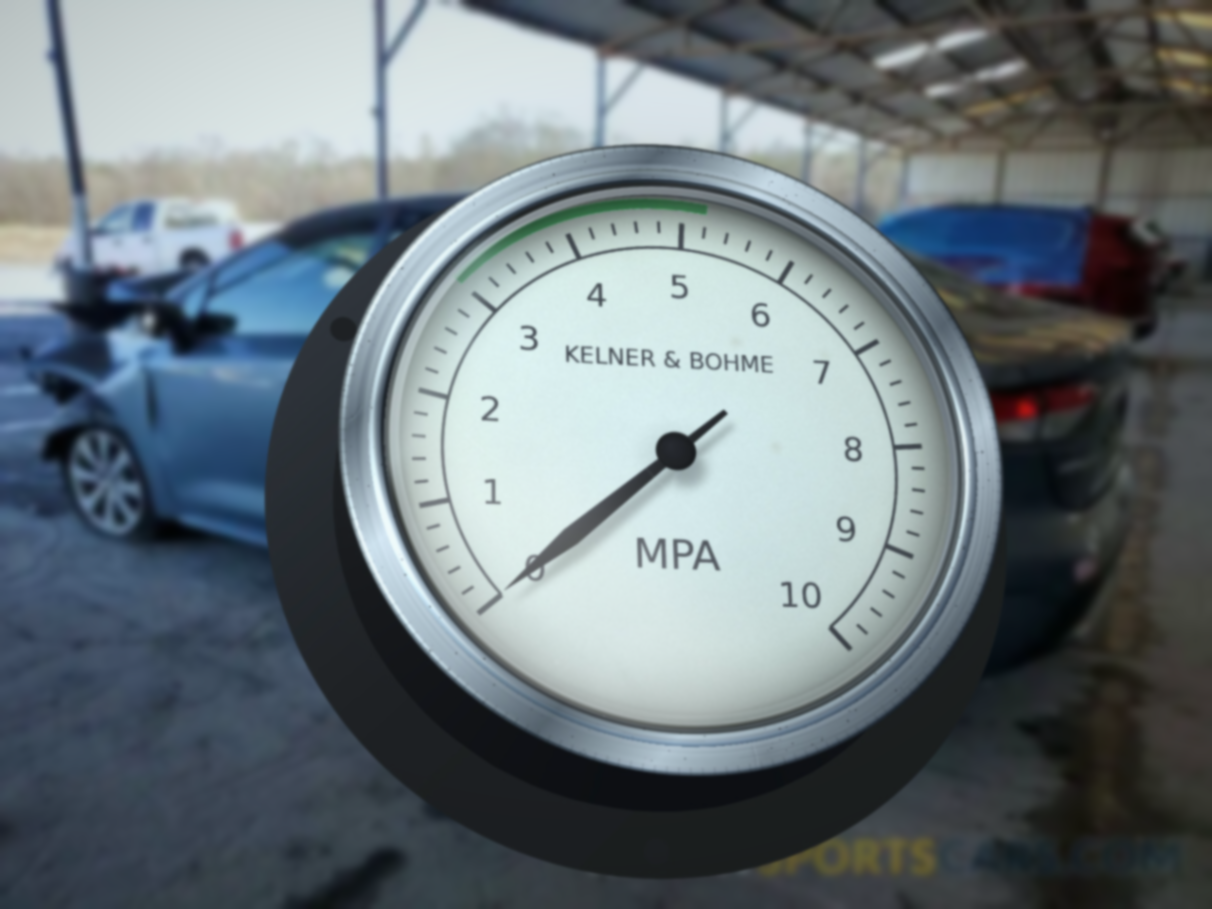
0 MPa
